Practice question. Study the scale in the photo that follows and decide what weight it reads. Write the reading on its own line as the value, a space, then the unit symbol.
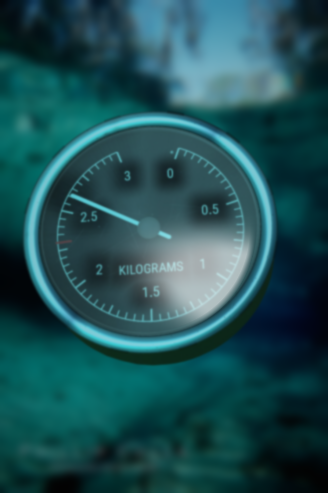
2.6 kg
